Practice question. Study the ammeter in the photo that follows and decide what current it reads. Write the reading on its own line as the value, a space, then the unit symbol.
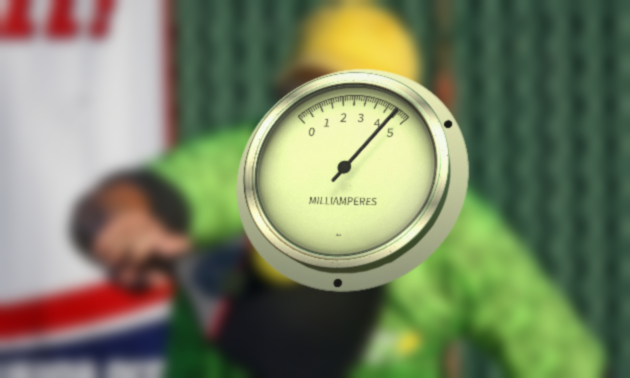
4.5 mA
